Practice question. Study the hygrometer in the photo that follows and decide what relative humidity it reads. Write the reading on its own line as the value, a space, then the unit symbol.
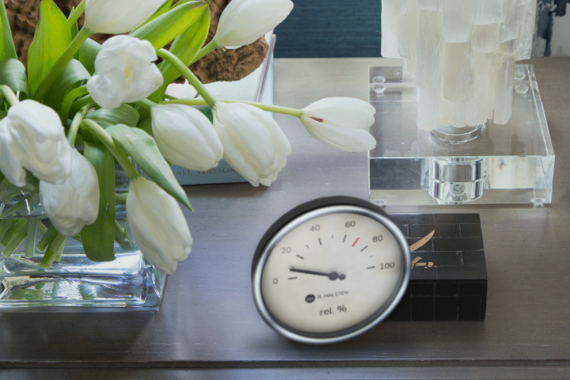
10 %
